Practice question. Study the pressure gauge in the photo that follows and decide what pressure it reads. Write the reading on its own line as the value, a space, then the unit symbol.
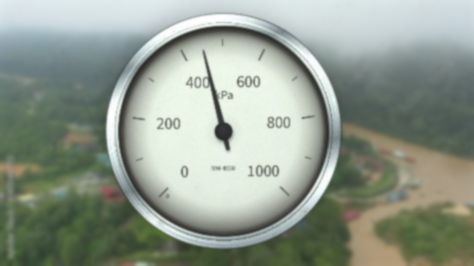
450 kPa
